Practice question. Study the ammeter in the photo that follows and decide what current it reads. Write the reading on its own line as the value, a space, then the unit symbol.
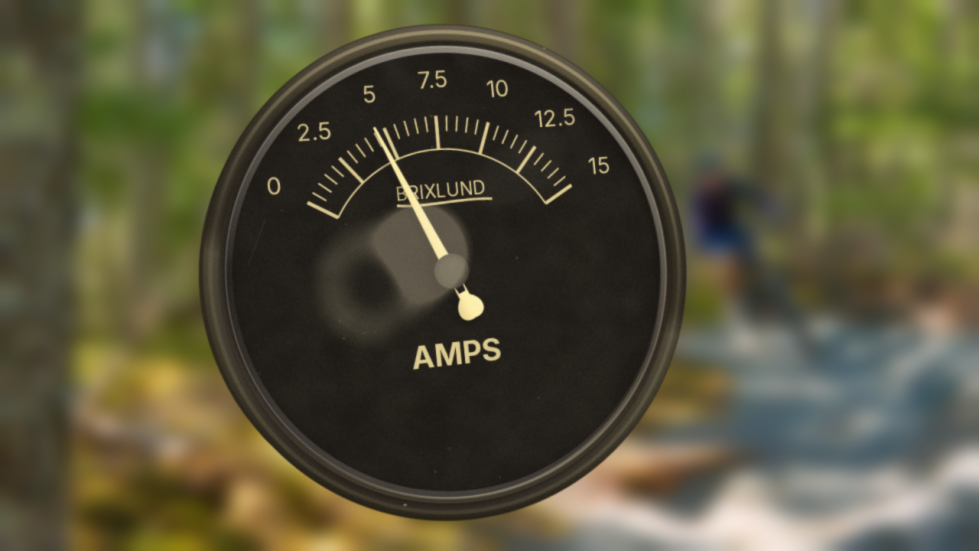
4.5 A
